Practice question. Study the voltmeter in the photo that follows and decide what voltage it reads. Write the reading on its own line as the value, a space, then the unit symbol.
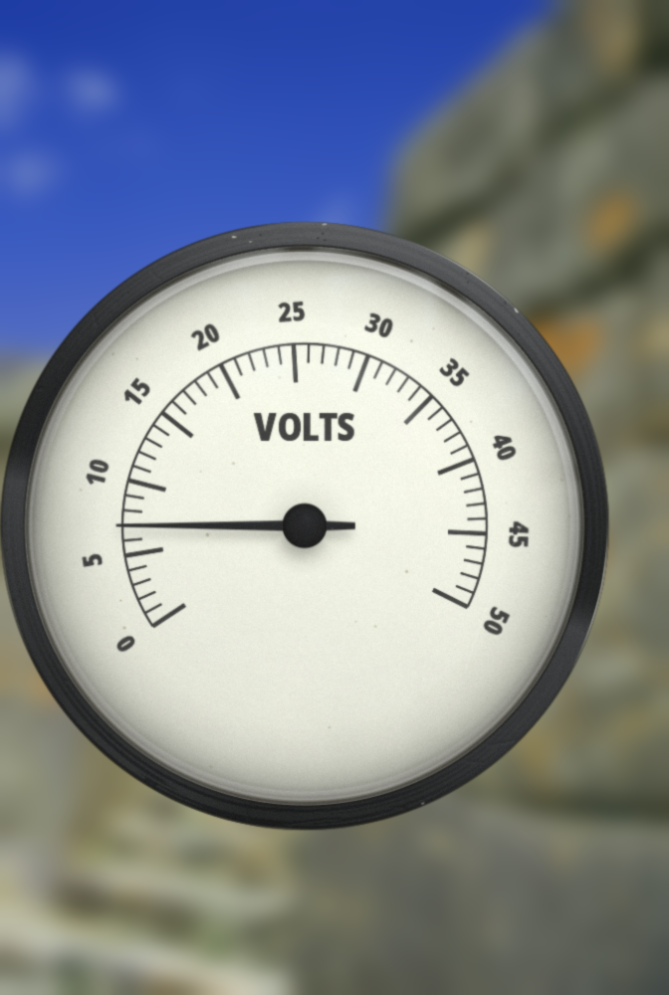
7 V
